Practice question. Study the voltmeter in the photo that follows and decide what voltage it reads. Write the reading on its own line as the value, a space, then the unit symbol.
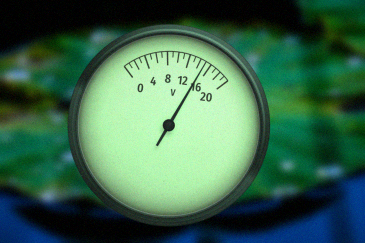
15 V
